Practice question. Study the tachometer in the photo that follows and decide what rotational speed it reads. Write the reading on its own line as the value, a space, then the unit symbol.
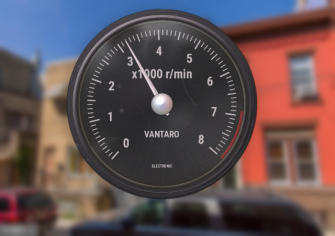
3200 rpm
